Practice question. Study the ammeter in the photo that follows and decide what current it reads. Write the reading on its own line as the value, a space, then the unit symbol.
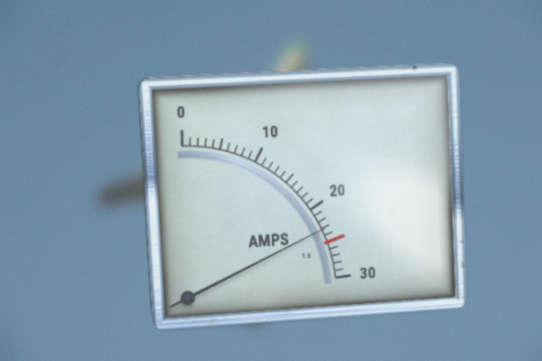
23 A
